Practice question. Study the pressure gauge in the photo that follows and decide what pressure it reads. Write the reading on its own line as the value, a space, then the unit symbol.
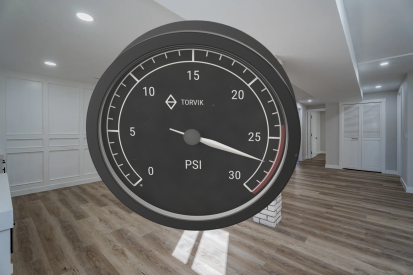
27 psi
